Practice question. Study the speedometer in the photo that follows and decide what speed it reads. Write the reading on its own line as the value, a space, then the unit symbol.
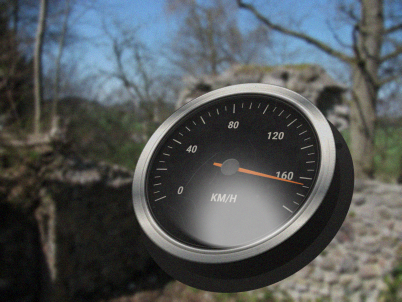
165 km/h
